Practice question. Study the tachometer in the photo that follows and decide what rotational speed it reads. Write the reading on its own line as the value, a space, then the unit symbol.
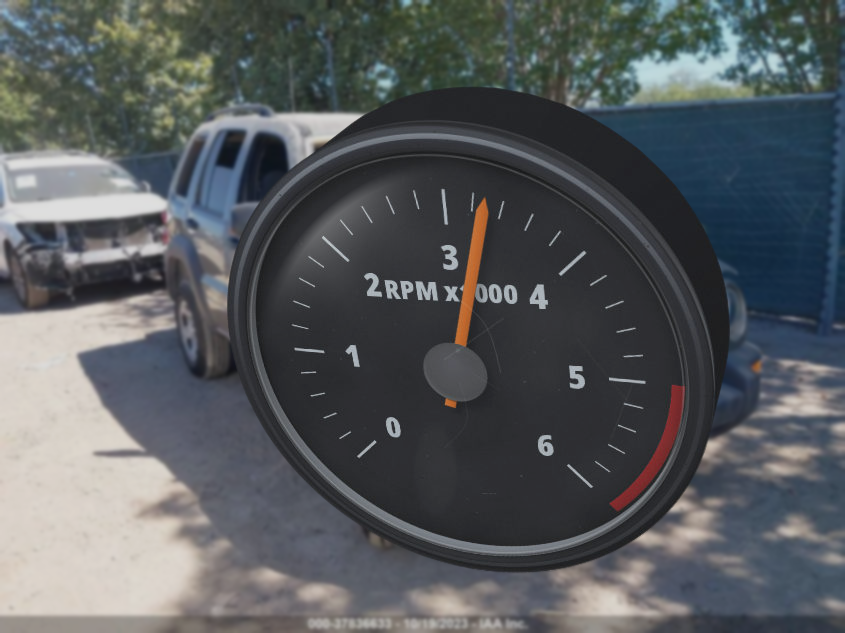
3300 rpm
